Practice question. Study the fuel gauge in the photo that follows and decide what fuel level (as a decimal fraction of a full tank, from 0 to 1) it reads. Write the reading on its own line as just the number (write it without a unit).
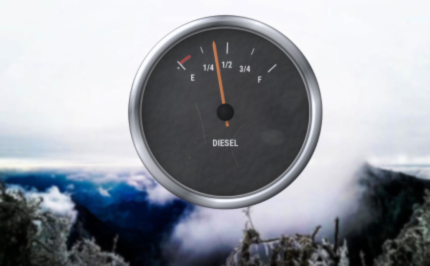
0.375
